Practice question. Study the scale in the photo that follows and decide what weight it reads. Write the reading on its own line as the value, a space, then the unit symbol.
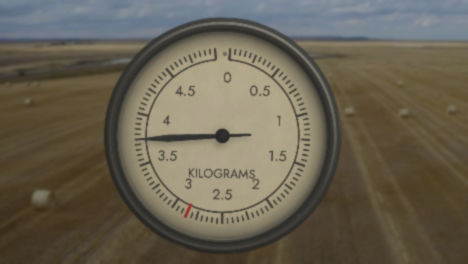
3.75 kg
